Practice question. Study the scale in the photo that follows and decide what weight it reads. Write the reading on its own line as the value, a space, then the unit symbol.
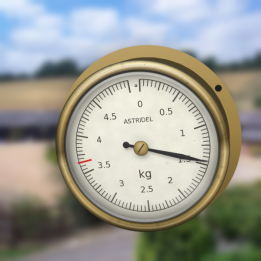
1.45 kg
